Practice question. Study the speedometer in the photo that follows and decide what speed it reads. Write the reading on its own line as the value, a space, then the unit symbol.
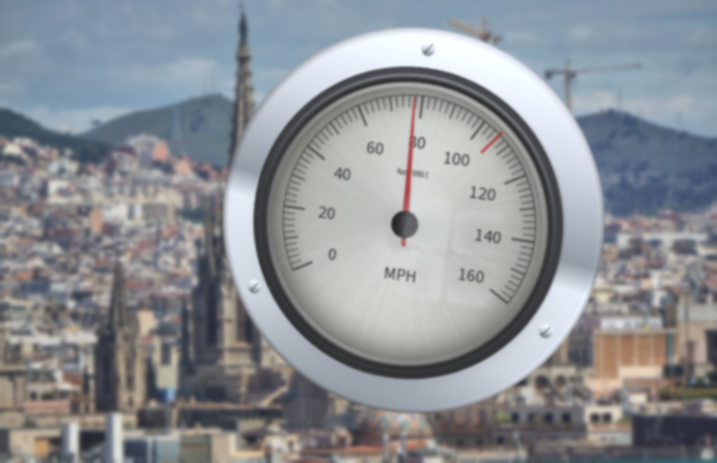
78 mph
